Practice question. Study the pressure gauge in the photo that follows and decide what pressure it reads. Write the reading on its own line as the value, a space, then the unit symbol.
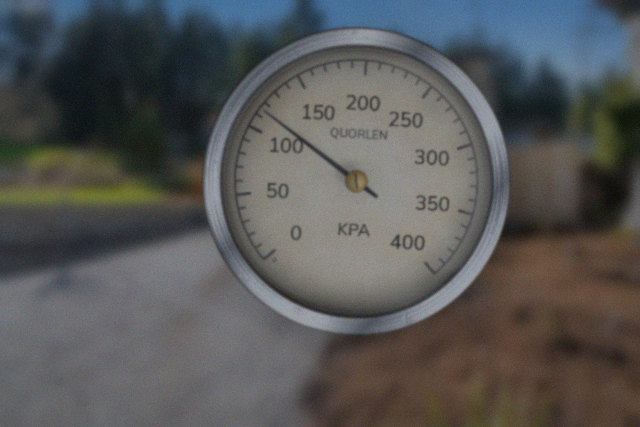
115 kPa
